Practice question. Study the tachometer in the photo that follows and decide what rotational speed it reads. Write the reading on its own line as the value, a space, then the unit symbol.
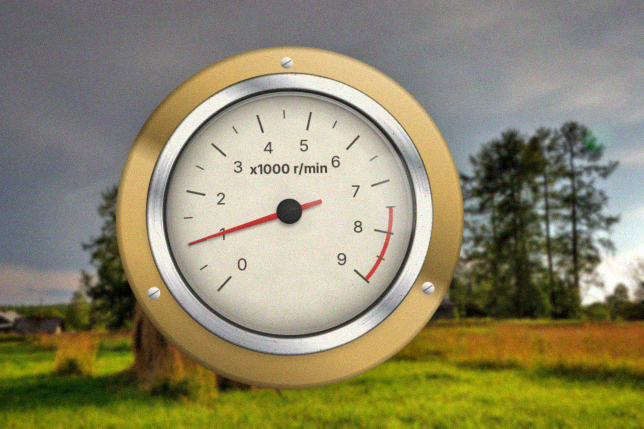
1000 rpm
